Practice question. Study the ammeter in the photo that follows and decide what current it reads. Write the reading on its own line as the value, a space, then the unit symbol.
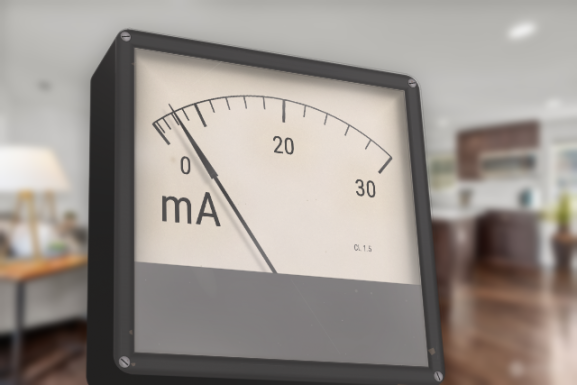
6 mA
